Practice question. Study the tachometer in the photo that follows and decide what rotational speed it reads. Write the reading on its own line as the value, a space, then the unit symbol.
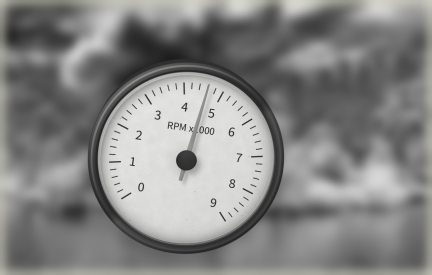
4600 rpm
